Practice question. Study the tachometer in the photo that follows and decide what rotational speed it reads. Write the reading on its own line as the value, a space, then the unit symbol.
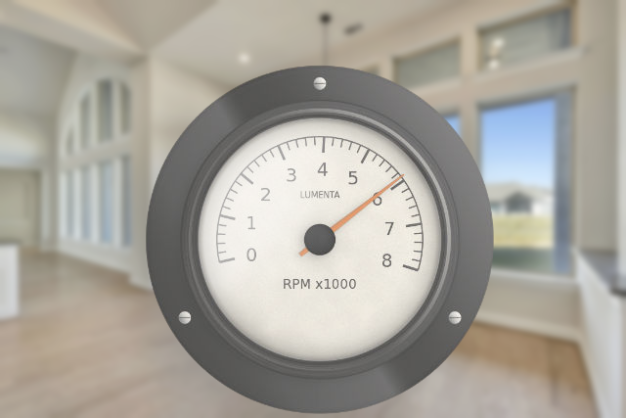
5900 rpm
